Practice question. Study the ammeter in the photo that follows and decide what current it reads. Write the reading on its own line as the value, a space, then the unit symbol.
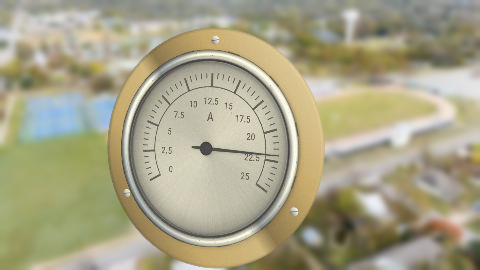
22 A
